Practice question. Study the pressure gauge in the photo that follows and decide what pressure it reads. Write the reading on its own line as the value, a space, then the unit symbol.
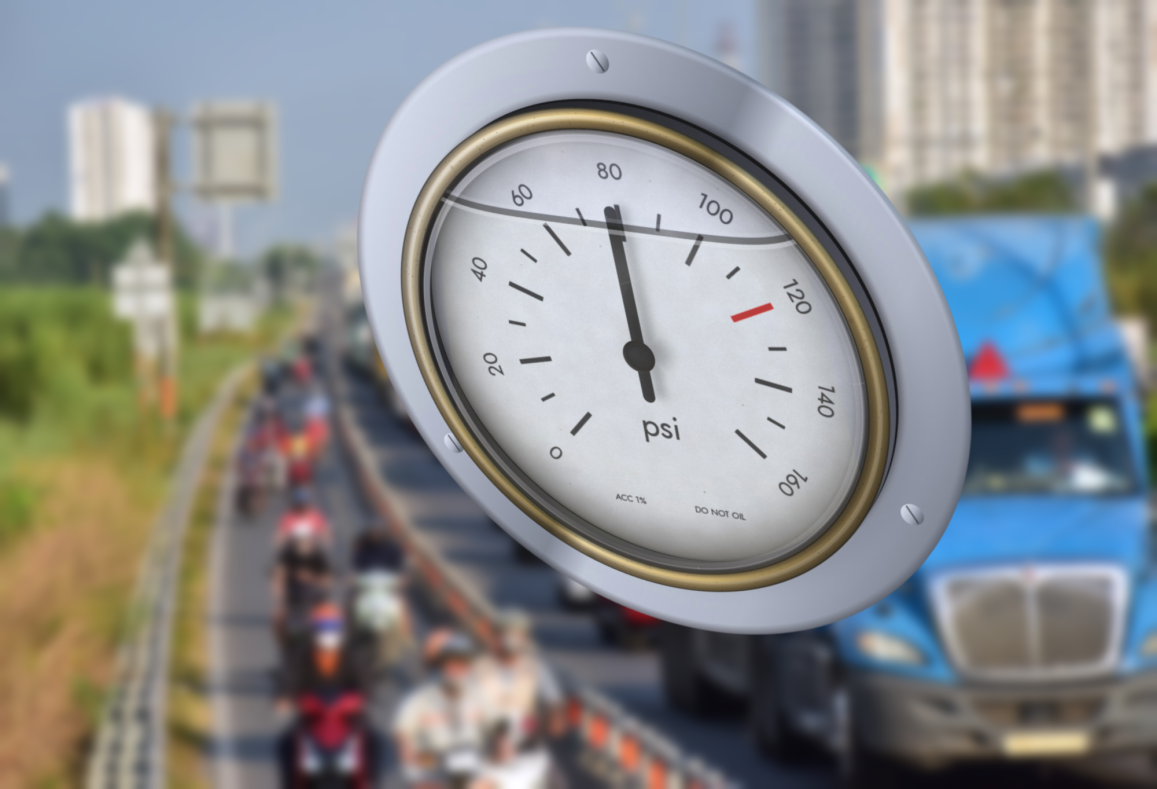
80 psi
